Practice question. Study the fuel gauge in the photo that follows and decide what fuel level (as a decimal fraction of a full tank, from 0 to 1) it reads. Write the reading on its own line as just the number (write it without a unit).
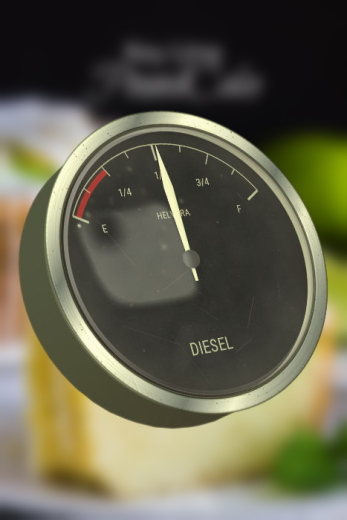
0.5
